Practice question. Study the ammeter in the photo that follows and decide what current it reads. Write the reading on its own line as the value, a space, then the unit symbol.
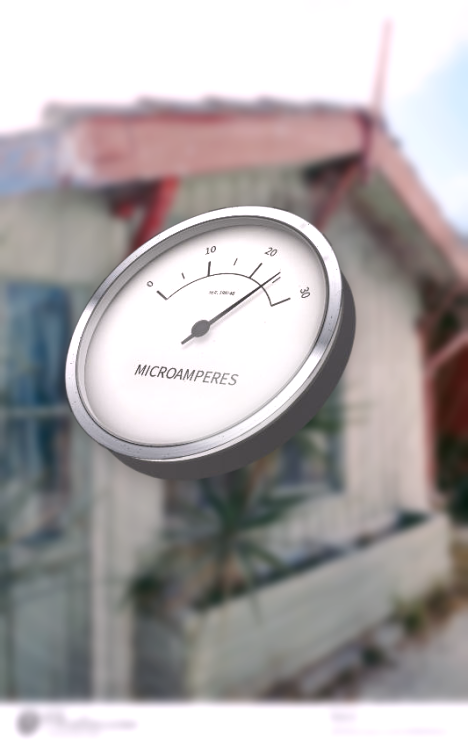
25 µA
